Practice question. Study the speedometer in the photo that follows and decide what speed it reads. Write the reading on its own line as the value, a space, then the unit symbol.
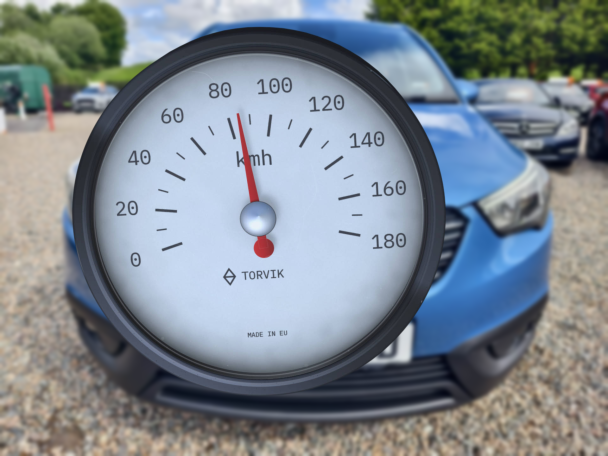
85 km/h
